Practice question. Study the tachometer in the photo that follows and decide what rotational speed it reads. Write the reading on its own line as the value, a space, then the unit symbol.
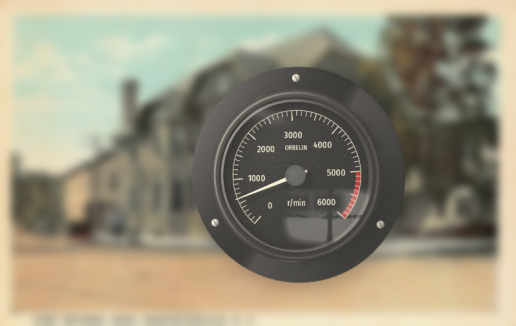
600 rpm
